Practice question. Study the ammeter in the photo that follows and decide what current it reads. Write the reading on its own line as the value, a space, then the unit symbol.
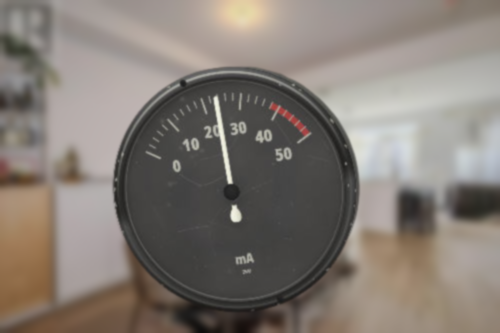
24 mA
